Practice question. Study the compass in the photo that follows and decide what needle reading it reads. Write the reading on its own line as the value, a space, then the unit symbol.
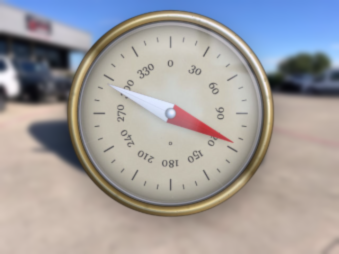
115 °
